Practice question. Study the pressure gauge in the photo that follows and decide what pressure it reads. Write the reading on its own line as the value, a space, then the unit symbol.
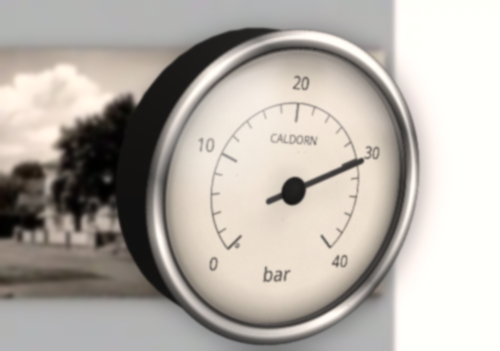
30 bar
